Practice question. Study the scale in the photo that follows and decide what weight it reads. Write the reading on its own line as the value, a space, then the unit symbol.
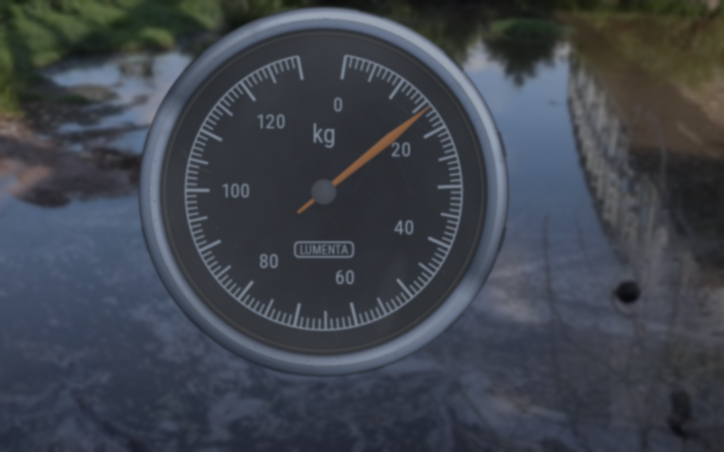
16 kg
